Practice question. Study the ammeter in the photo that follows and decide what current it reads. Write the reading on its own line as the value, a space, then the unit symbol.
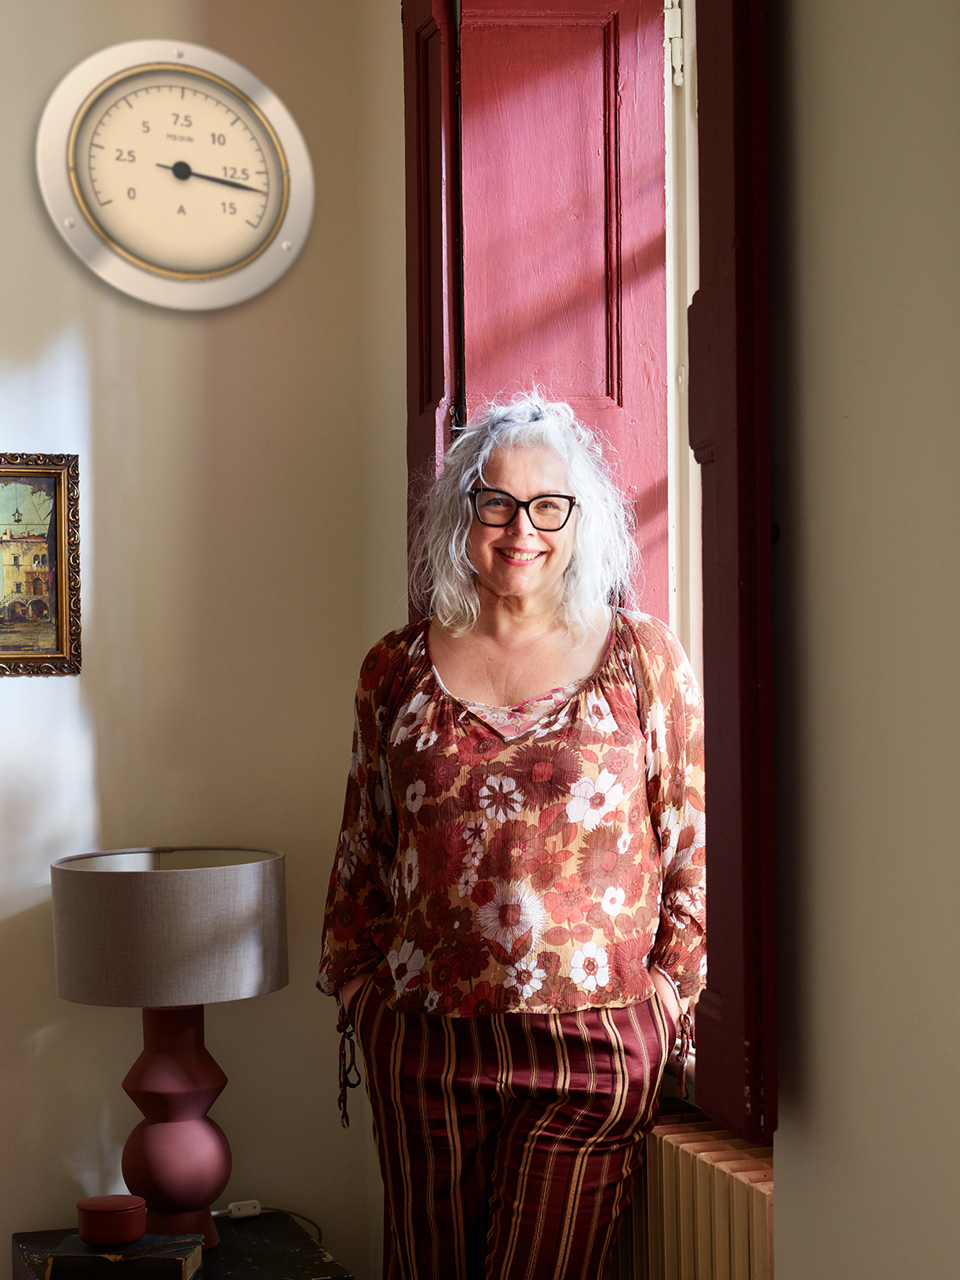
13.5 A
